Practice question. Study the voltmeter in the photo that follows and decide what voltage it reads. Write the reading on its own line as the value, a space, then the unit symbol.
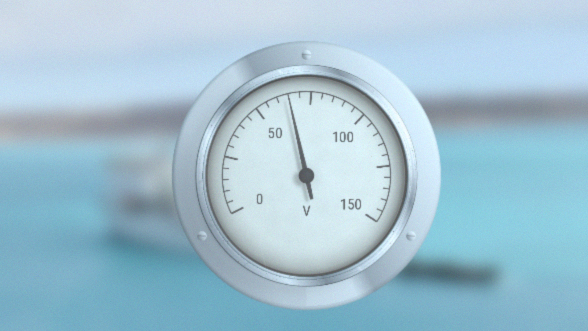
65 V
